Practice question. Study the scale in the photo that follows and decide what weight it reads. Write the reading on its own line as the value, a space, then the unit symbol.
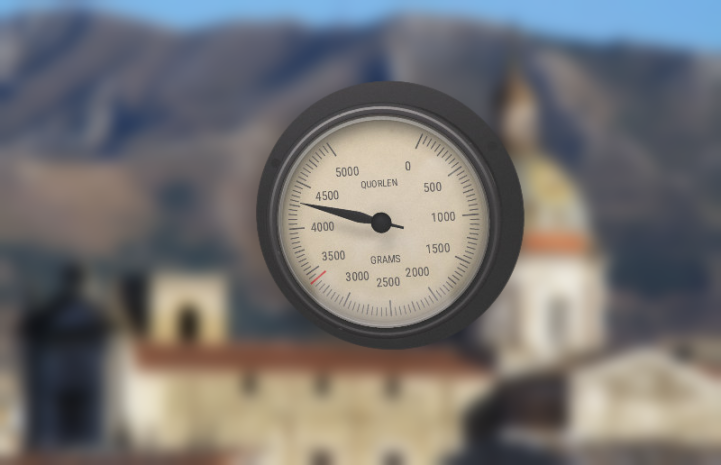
4300 g
